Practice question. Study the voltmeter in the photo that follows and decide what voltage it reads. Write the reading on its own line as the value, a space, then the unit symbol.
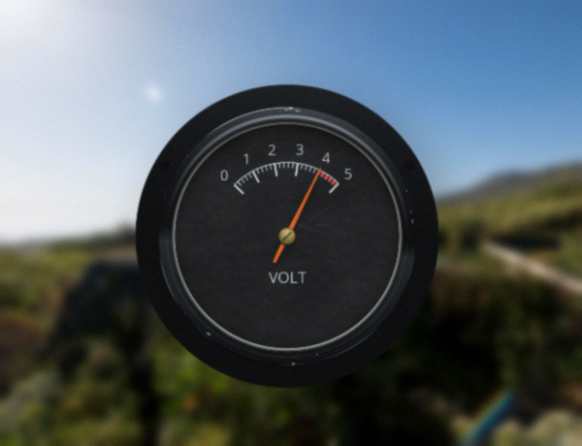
4 V
